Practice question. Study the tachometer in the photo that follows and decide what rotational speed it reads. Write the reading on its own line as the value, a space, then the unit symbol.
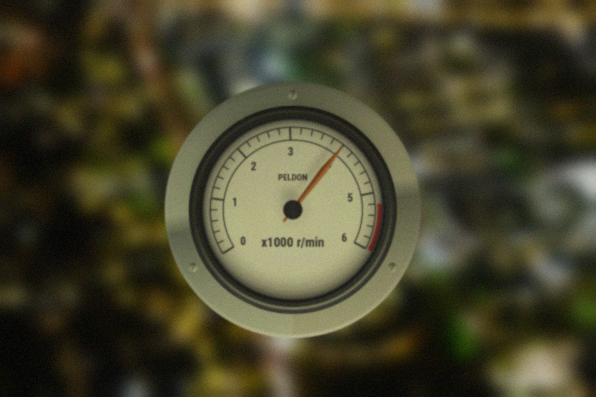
4000 rpm
